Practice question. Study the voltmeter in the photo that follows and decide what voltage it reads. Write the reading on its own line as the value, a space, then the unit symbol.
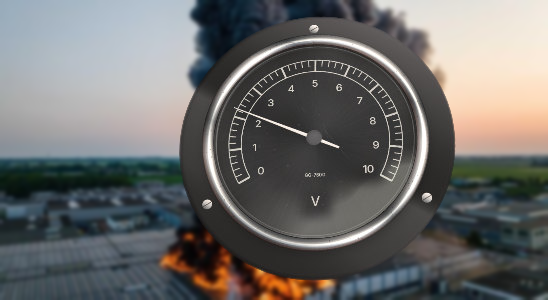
2.2 V
